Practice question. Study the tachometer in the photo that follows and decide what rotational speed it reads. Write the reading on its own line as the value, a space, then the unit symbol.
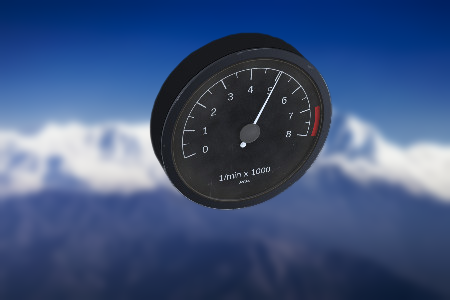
5000 rpm
